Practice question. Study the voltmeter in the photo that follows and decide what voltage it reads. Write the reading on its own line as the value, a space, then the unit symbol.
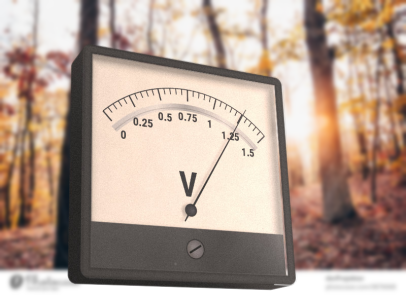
1.25 V
